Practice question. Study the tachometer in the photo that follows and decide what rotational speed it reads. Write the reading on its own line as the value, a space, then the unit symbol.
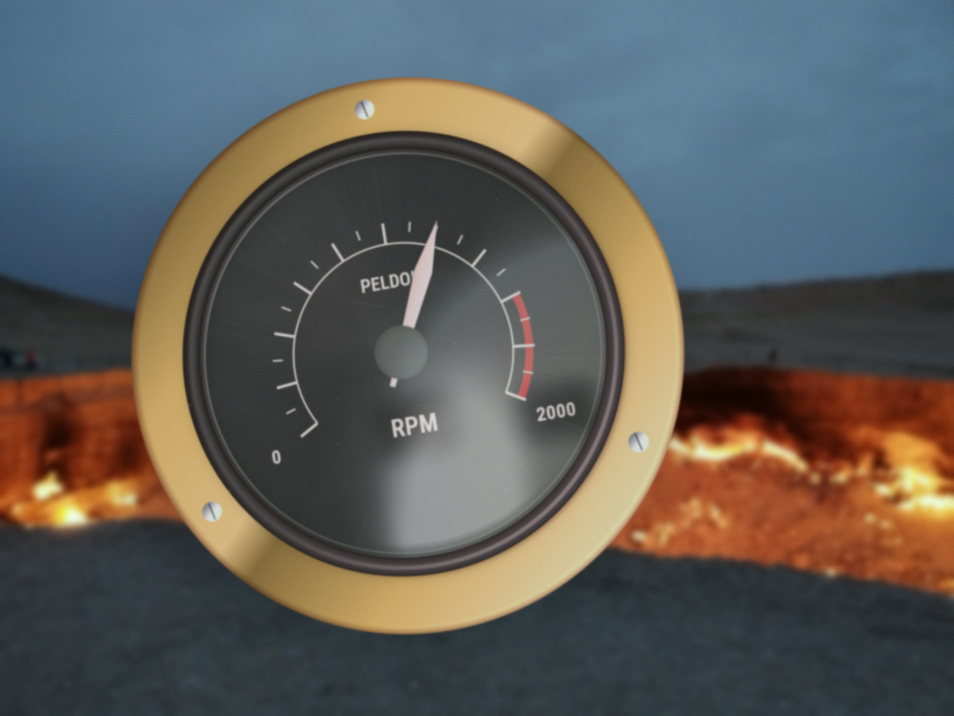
1200 rpm
